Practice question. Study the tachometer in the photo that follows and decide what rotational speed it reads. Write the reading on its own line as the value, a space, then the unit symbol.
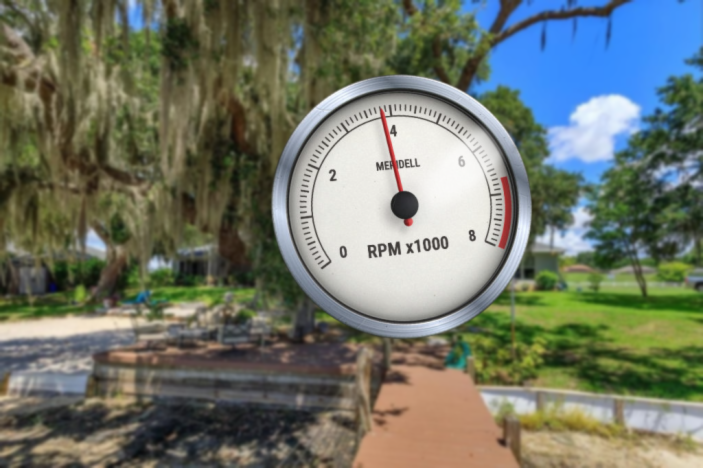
3800 rpm
